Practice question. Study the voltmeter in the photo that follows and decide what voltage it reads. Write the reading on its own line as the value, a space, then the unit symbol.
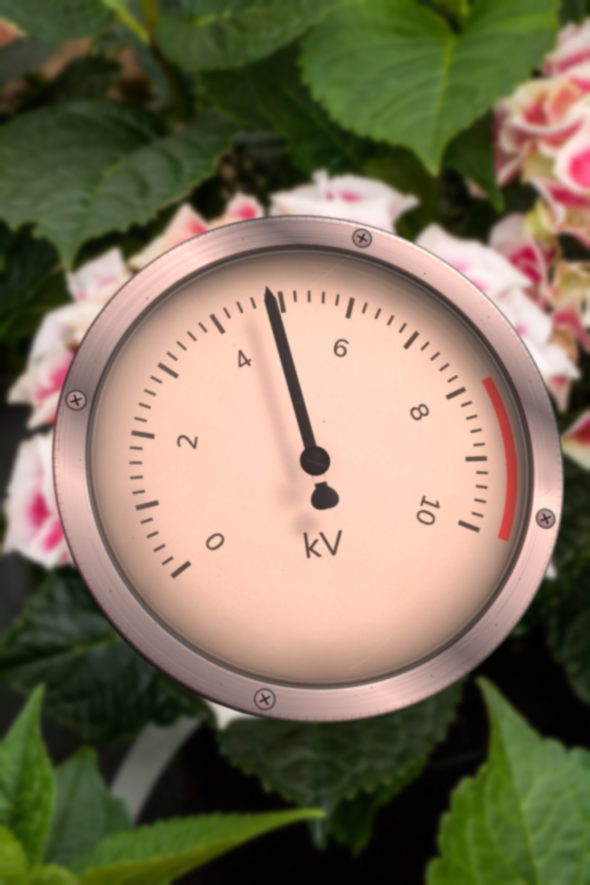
4.8 kV
